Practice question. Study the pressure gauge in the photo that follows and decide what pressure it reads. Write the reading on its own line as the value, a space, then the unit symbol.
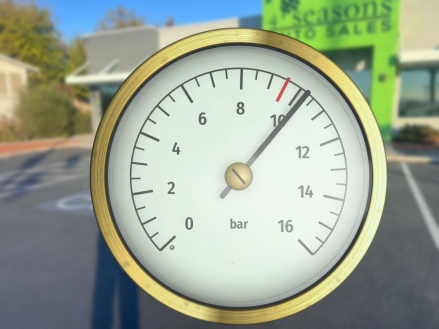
10.25 bar
